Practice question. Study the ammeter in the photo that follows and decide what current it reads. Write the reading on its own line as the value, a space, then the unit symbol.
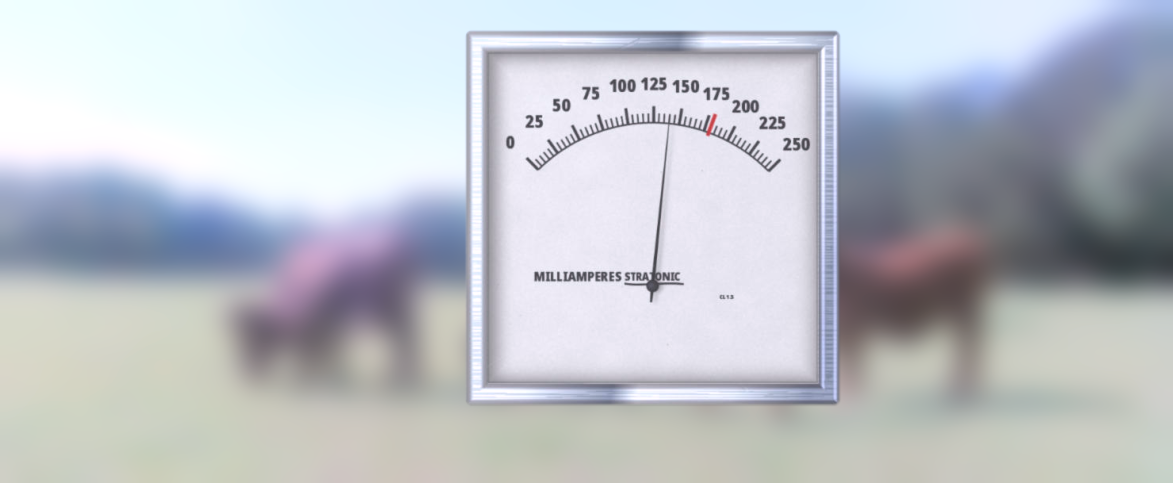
140 mA
